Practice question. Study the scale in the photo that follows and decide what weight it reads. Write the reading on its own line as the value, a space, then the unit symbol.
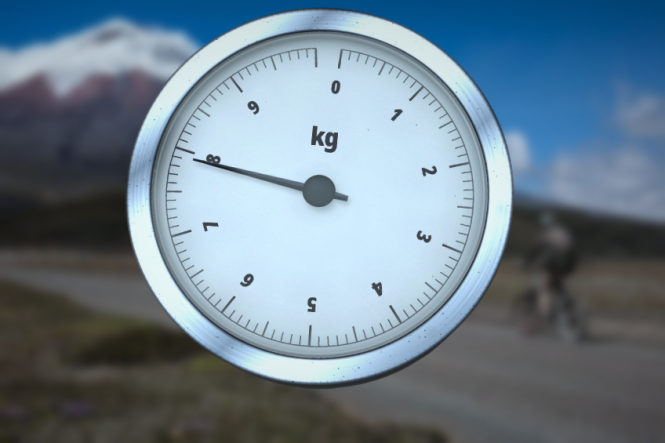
7.9 kg
